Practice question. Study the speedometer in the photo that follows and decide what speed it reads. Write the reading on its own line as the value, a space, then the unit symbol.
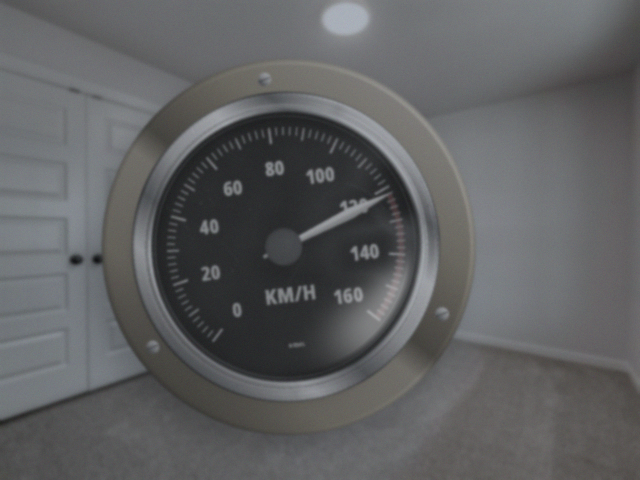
122 km/h
